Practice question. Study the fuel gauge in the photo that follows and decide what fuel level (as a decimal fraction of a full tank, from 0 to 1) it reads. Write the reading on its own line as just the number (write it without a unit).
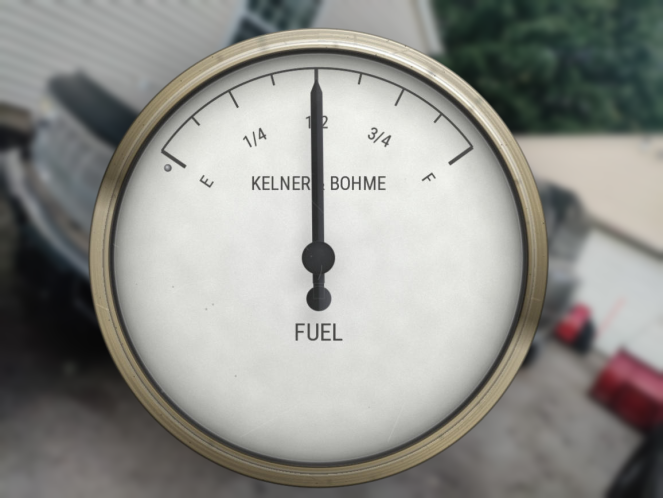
0.5
